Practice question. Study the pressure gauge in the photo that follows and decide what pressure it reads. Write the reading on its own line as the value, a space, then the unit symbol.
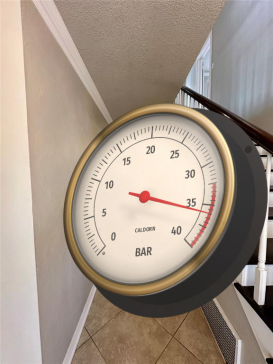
36 bar
